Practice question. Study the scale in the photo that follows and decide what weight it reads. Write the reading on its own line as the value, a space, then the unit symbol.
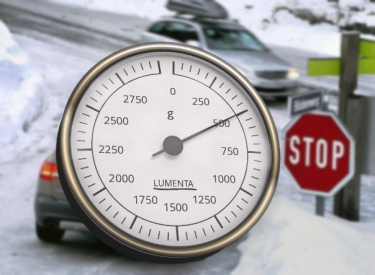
500 g
